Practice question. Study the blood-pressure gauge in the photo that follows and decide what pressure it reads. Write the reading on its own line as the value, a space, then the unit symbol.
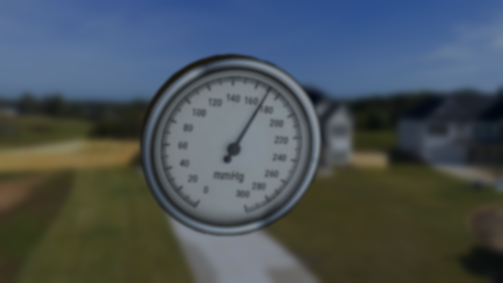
170 mmHg
